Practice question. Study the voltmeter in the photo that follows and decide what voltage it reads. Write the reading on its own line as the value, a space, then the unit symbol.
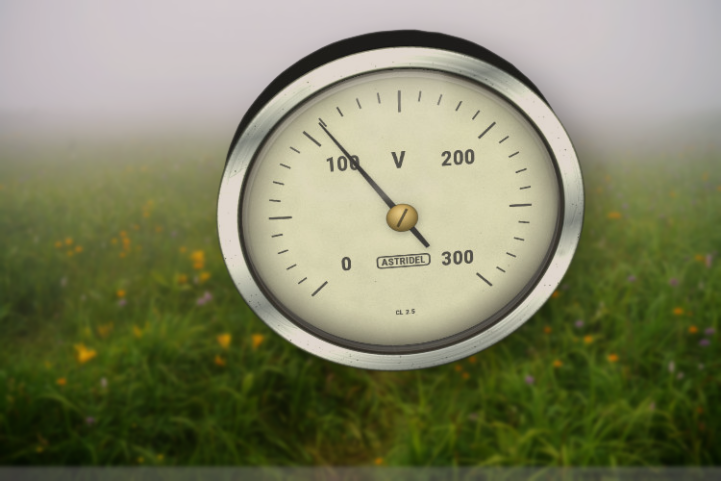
110 V
